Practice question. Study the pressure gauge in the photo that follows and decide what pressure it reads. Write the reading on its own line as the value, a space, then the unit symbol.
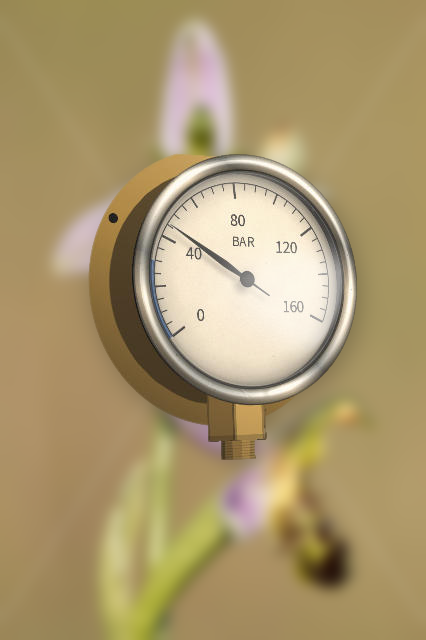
45 bar
